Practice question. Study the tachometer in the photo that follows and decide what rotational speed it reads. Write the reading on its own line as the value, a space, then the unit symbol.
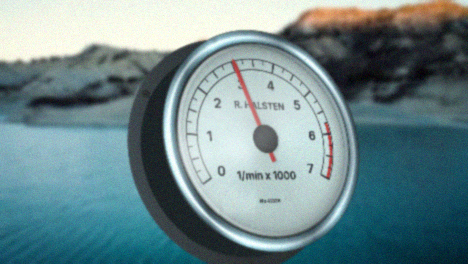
3000 rpm
